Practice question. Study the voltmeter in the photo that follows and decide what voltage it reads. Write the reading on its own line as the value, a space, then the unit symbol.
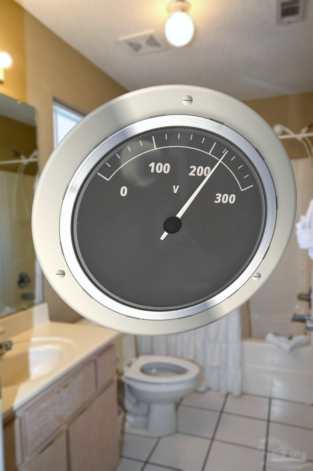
220 V
